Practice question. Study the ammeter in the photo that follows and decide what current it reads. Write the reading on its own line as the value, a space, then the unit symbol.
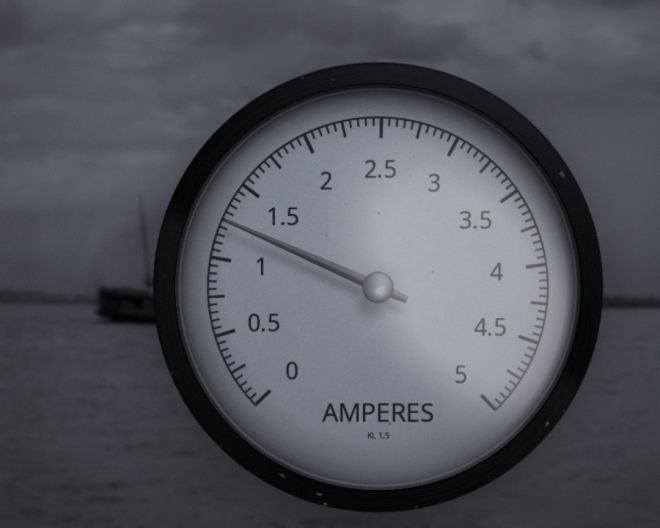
1.25 A
